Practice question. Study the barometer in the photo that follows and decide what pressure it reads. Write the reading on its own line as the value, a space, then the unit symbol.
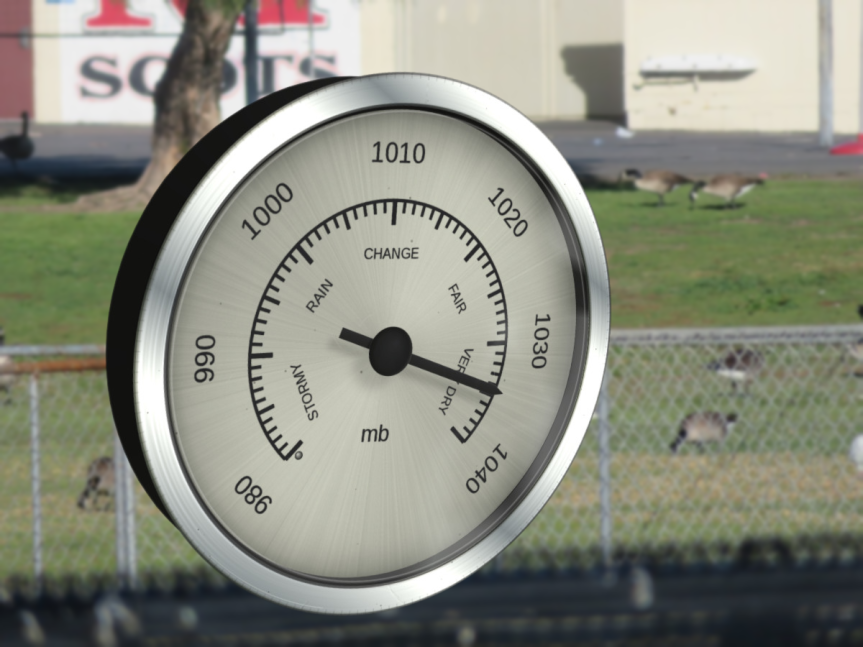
1034.5 mbar
